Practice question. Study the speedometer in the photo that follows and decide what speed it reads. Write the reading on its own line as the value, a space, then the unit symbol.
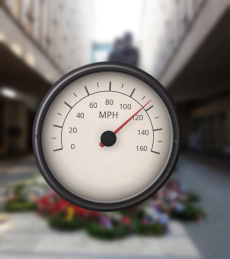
115 mph
